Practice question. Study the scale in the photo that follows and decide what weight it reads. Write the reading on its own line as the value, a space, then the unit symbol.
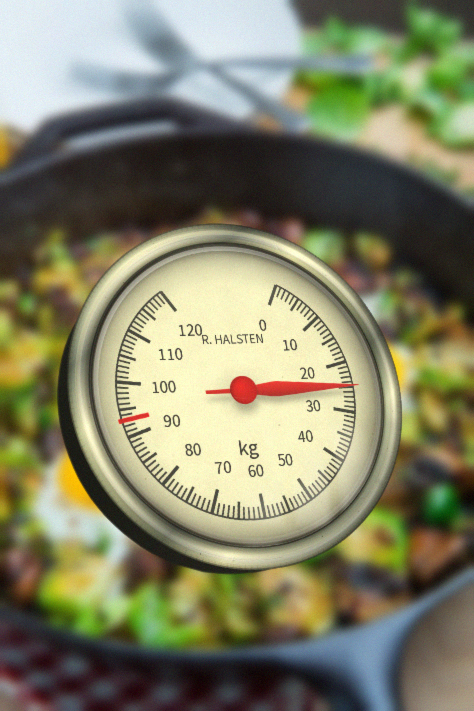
25 kg
